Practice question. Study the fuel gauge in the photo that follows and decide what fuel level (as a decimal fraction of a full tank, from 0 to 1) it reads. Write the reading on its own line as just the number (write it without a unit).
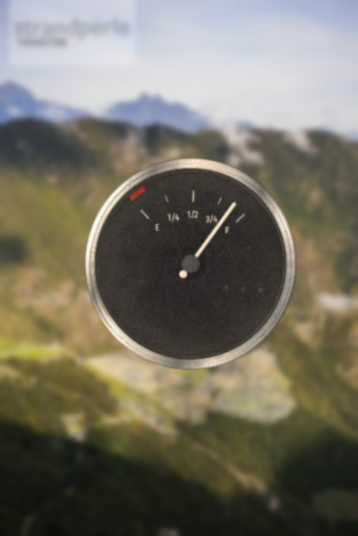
0.875
